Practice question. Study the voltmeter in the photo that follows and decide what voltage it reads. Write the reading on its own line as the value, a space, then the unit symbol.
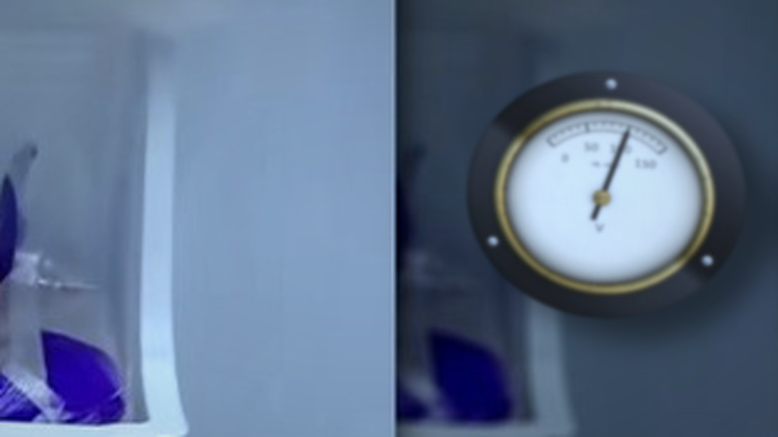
100 V
